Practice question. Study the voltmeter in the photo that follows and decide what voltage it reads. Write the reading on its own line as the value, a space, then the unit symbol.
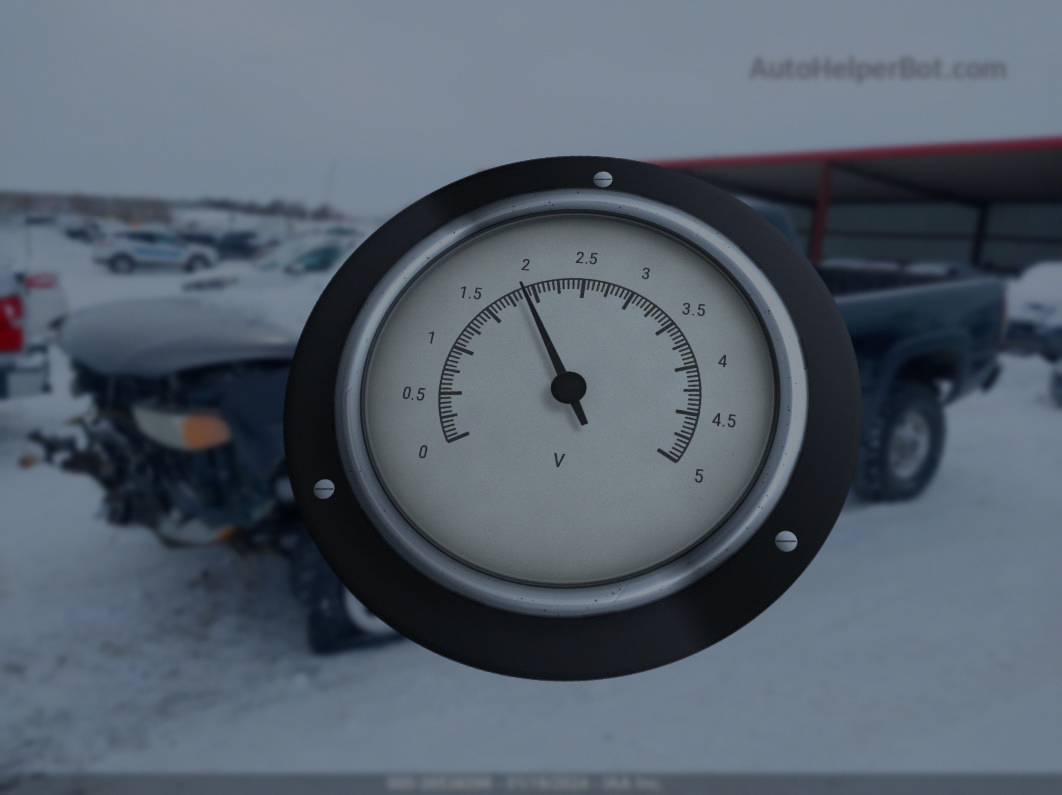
1.9 V
